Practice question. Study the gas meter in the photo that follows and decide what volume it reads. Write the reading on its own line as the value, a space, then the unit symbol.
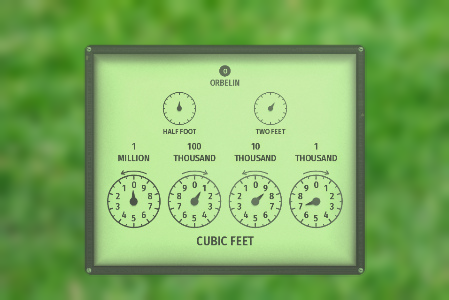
8700 ft³
